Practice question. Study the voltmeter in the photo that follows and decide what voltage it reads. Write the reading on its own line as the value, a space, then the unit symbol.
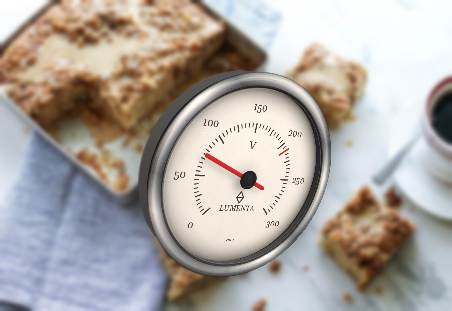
75 V
